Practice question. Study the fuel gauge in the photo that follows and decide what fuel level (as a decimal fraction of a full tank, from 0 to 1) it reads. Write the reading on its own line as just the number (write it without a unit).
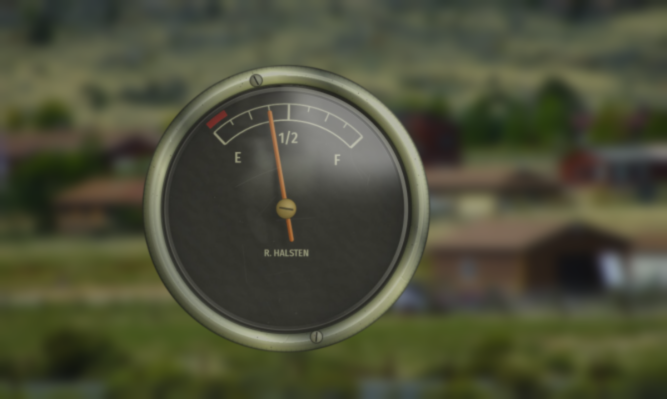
0.375
